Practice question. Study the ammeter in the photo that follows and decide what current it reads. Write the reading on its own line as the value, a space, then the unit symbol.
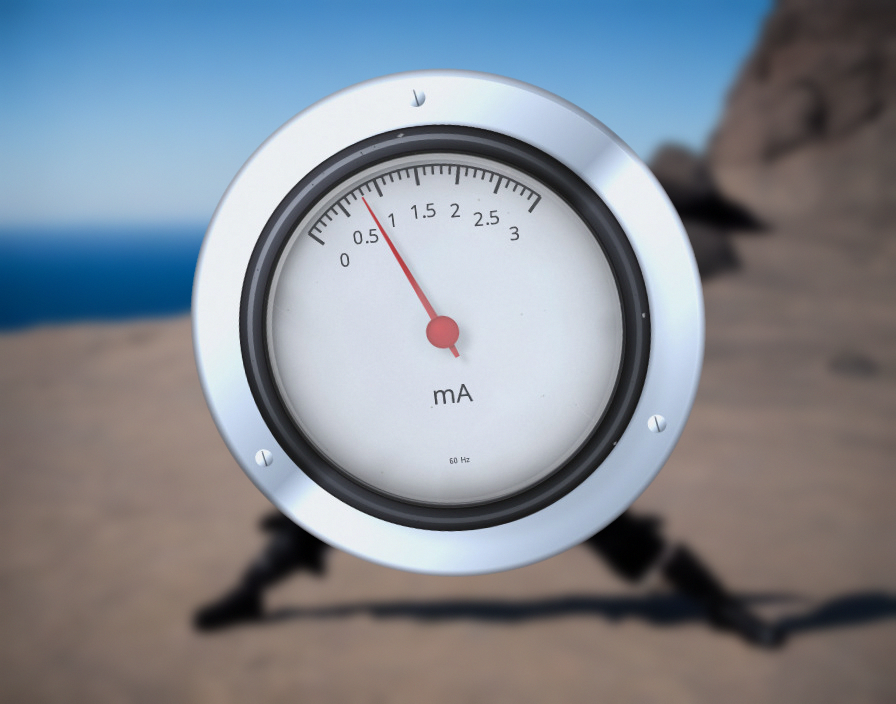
0.8 mA
